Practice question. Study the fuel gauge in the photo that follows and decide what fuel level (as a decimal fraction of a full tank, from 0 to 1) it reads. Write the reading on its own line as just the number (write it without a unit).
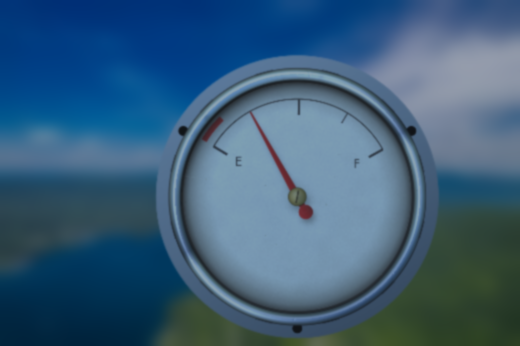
0.25
